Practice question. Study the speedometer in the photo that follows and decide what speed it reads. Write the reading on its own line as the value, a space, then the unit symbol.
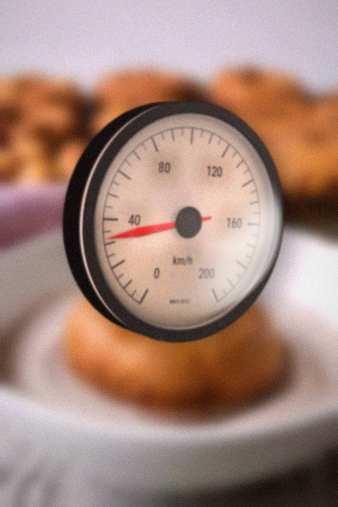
32.5 km/h
